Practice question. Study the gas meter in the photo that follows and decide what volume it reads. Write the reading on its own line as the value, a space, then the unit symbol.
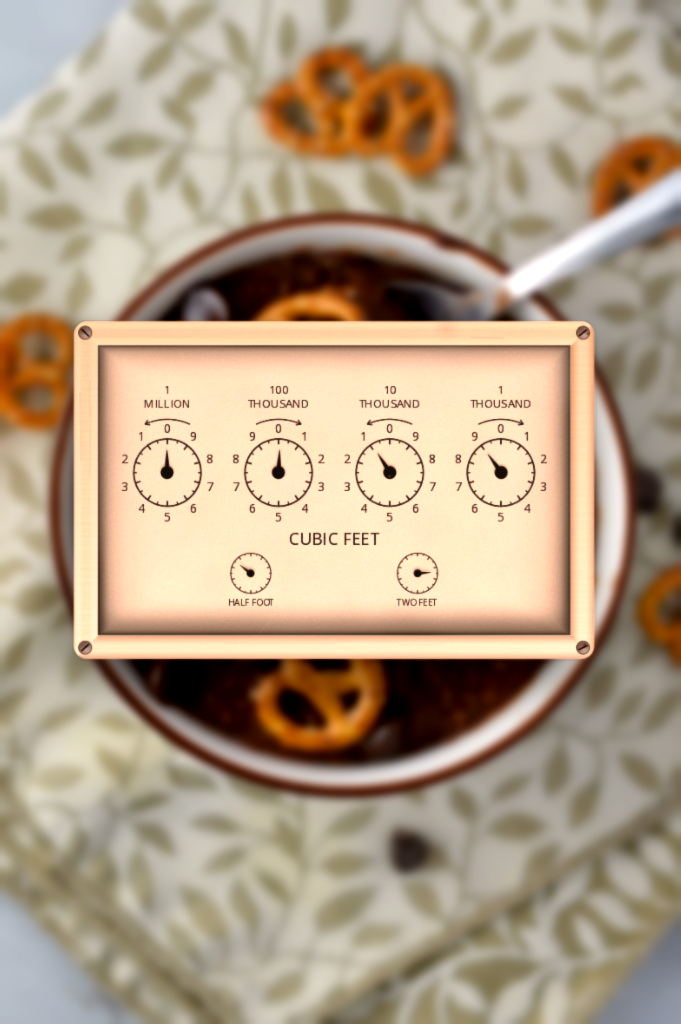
900 ft³
